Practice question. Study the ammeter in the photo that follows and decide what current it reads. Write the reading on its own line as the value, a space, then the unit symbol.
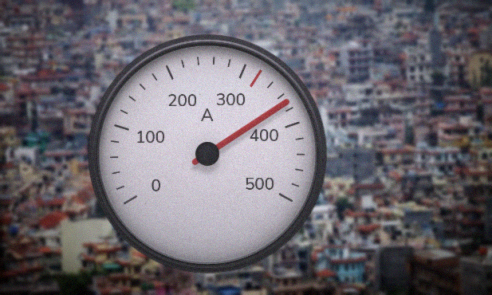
370 A
